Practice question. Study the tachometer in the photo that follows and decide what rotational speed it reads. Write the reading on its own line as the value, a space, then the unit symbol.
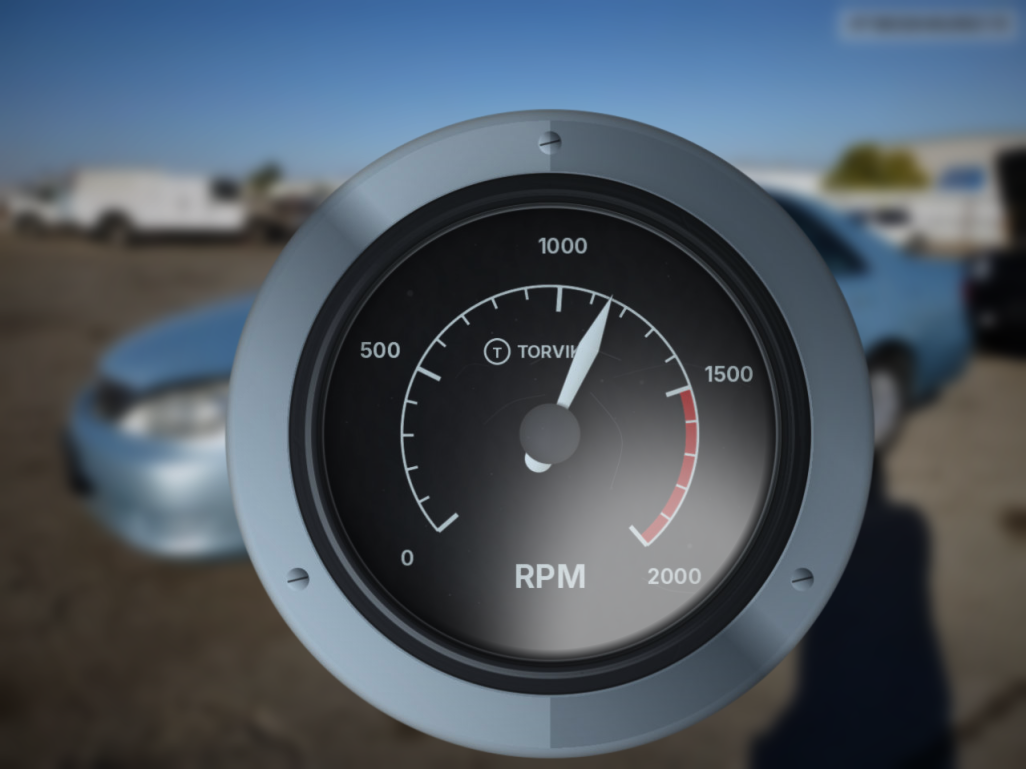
1150 rpm
